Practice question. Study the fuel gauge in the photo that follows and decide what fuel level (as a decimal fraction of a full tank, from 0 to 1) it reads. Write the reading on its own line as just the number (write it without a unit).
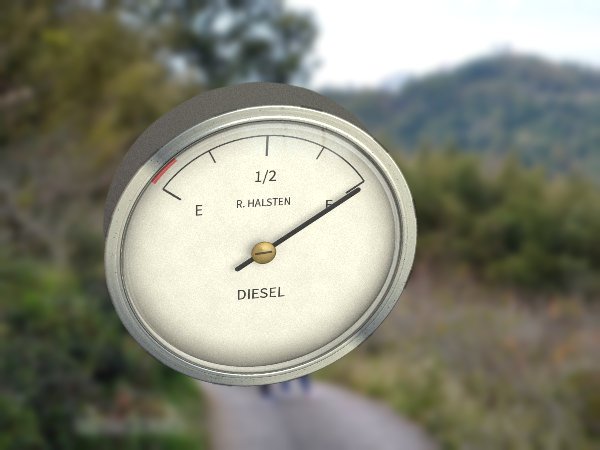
1
